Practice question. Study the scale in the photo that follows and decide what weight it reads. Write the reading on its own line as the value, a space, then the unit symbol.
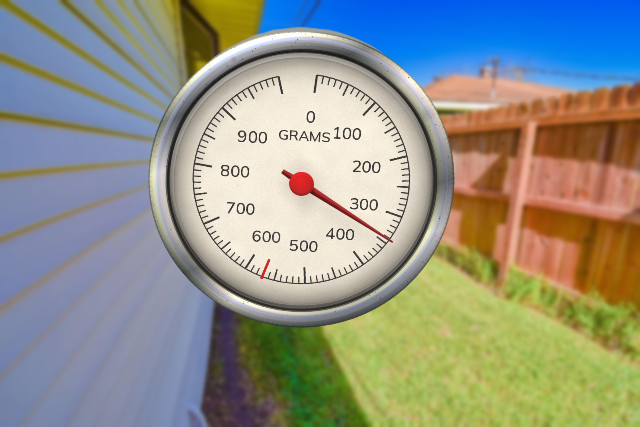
340 g
